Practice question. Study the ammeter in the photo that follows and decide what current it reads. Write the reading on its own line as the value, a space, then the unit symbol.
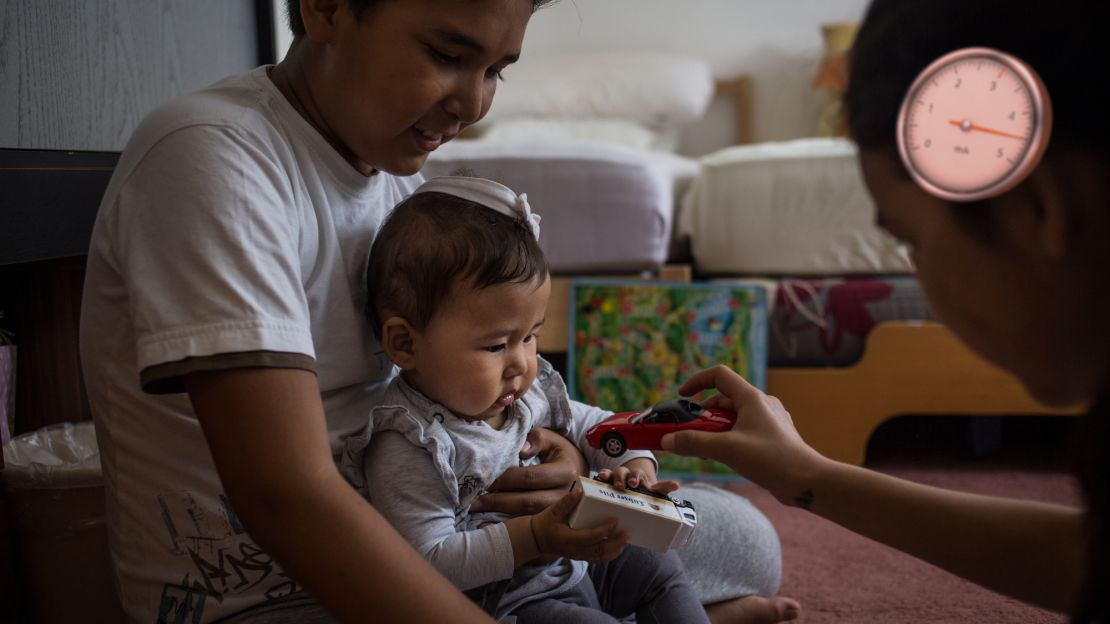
4.5 mA
